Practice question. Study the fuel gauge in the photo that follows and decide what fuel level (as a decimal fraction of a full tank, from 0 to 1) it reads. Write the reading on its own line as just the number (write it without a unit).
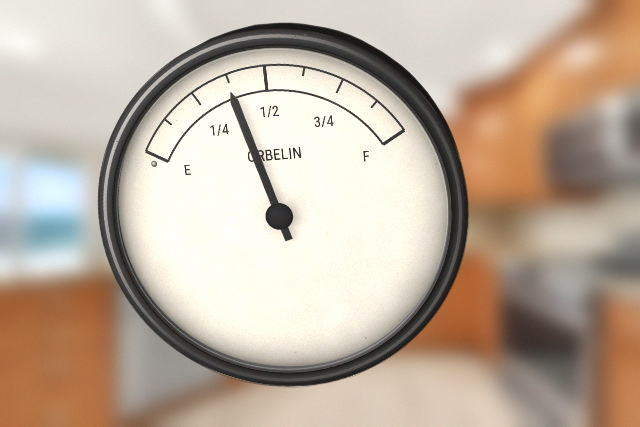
0.375
